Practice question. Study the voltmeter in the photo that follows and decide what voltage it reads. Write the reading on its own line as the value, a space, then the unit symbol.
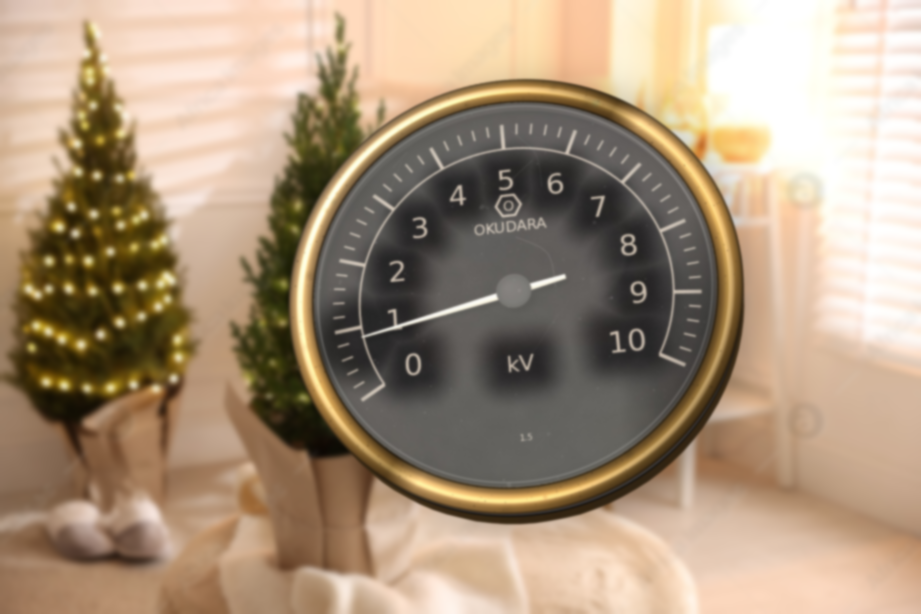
0.8 kV
